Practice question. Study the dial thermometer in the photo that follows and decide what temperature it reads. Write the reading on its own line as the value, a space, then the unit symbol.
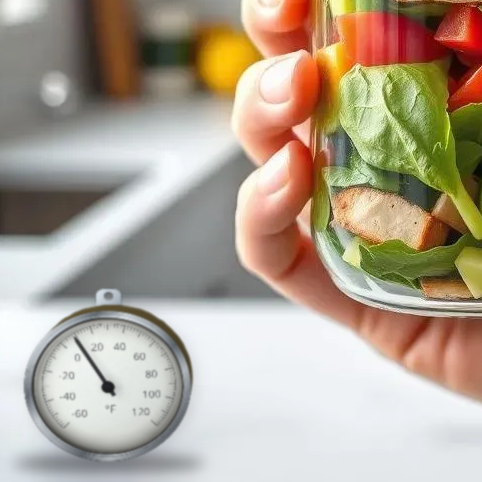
10 °F
